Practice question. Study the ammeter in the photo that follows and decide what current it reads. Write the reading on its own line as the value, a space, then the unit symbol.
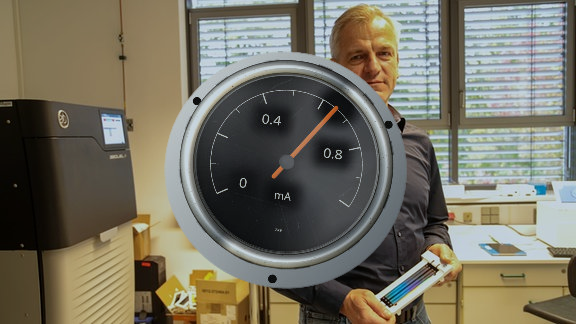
0.65 mA
